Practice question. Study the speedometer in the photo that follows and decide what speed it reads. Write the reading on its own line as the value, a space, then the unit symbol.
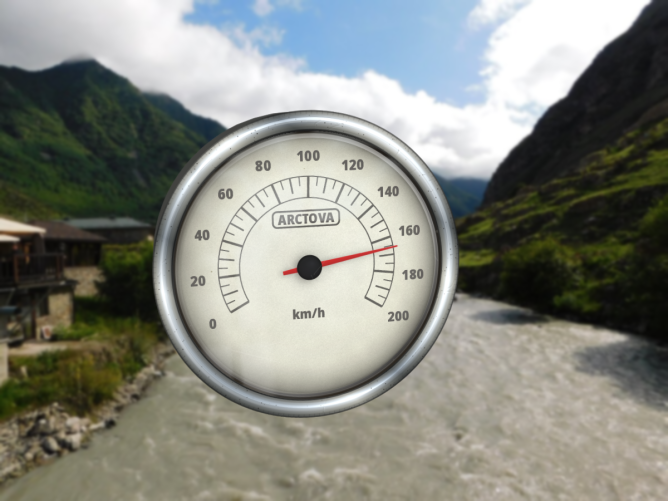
165 km/h
